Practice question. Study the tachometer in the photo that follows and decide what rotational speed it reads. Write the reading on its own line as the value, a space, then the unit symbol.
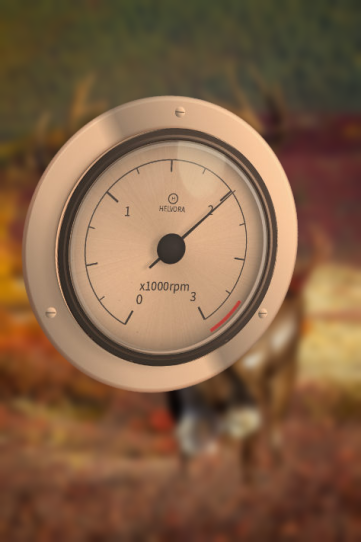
2000 rpm
